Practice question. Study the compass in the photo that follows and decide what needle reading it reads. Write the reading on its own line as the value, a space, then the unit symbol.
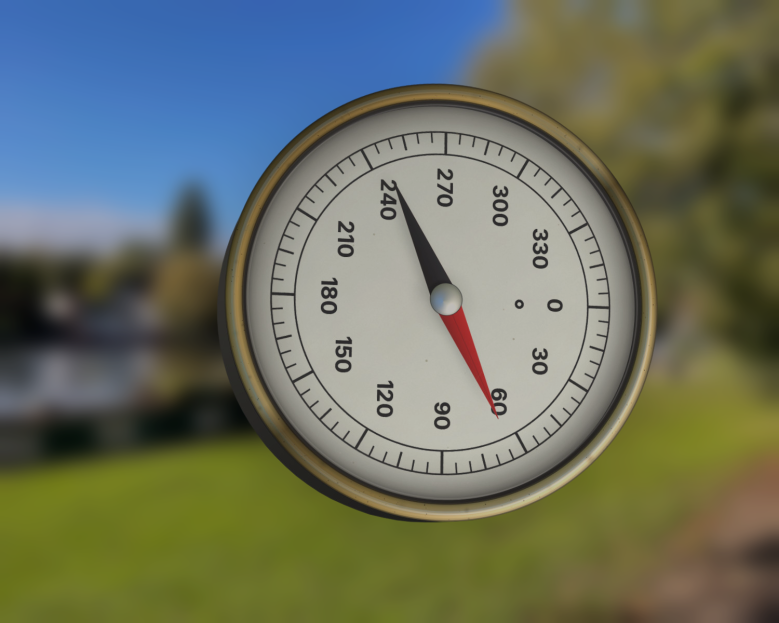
65 °
